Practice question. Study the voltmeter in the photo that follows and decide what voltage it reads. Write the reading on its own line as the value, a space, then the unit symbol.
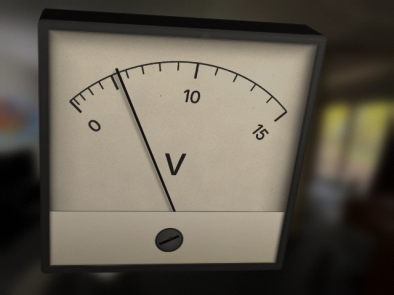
5.5 V
